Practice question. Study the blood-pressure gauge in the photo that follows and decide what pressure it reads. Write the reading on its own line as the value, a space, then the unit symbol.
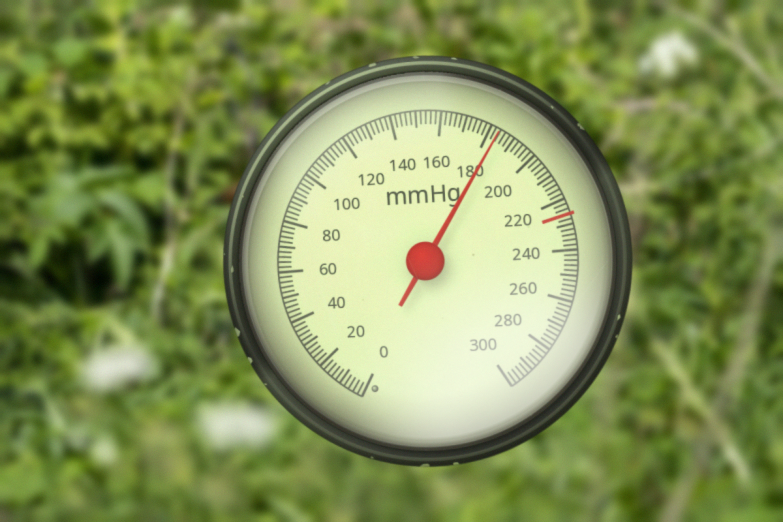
184 mmHg
